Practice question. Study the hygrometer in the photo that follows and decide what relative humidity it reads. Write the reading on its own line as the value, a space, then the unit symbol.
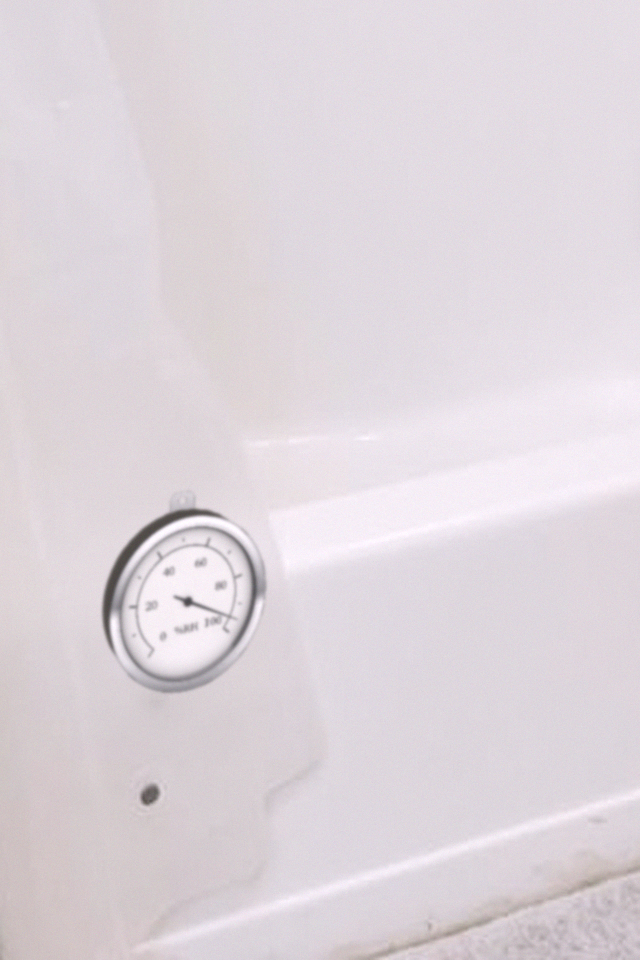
95 %
